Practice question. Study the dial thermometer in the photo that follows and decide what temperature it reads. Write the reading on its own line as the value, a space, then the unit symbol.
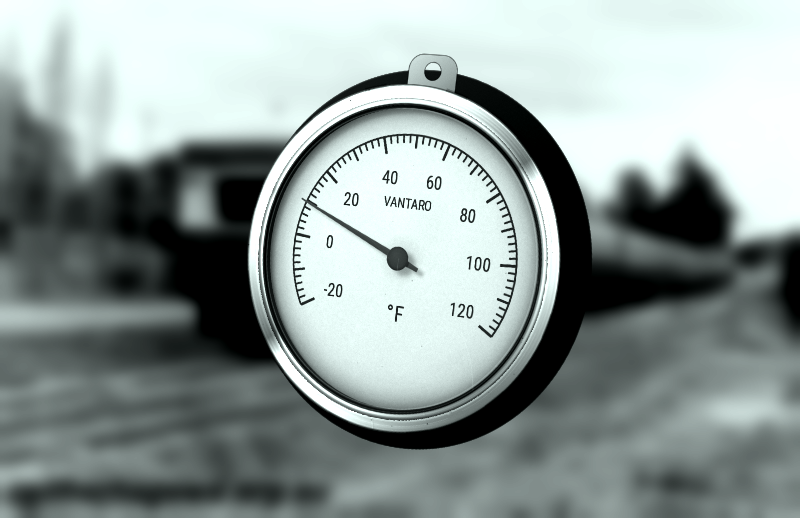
10 °F
